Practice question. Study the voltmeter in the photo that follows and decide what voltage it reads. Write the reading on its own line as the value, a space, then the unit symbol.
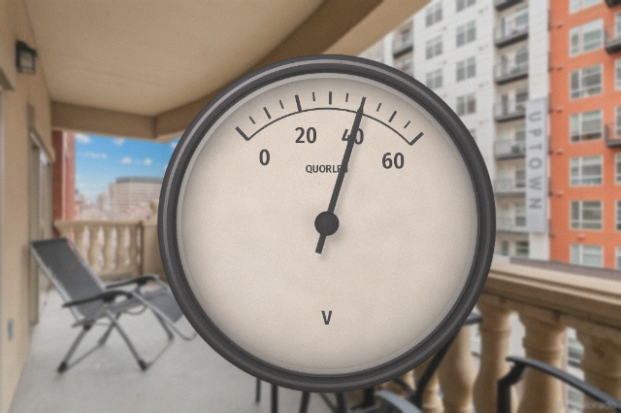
40 V
